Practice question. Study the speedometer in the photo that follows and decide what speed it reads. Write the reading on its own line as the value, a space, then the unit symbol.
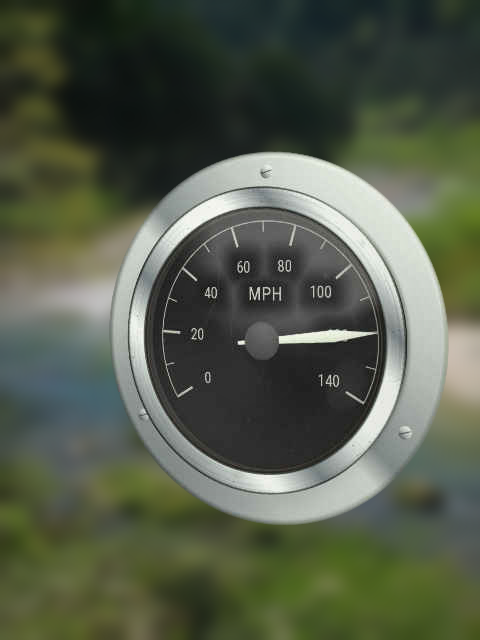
120 mph
